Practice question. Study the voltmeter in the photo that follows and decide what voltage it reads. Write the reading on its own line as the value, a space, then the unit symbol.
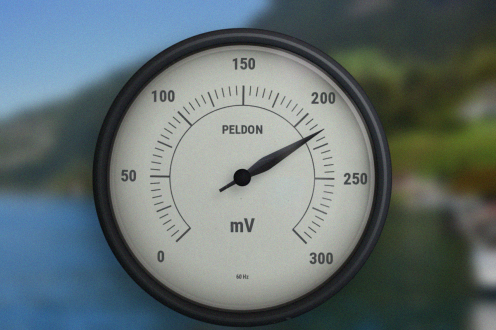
215 mV
